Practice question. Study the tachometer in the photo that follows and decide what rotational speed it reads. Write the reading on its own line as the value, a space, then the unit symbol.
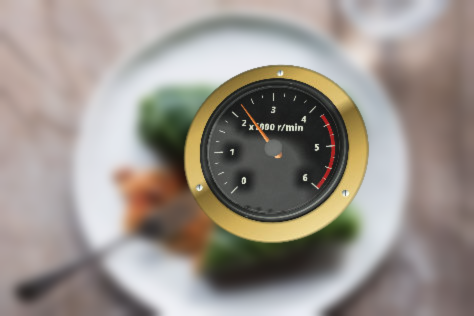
2250 rpm
